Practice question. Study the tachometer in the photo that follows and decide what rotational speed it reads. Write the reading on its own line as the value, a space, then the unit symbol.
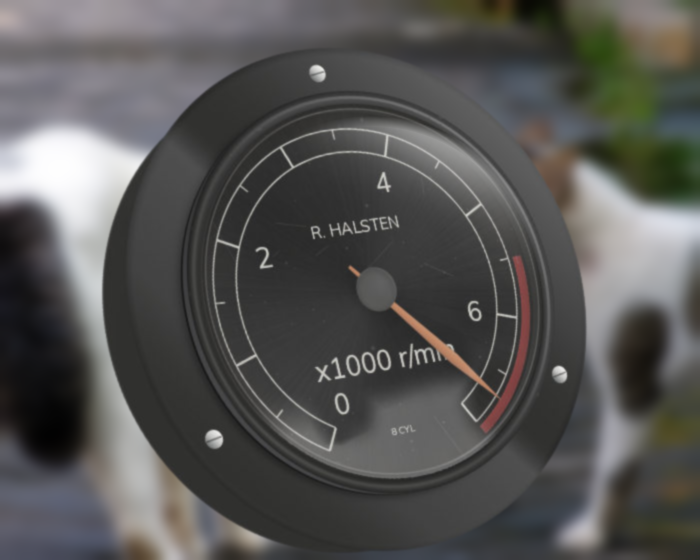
6750 rpm
